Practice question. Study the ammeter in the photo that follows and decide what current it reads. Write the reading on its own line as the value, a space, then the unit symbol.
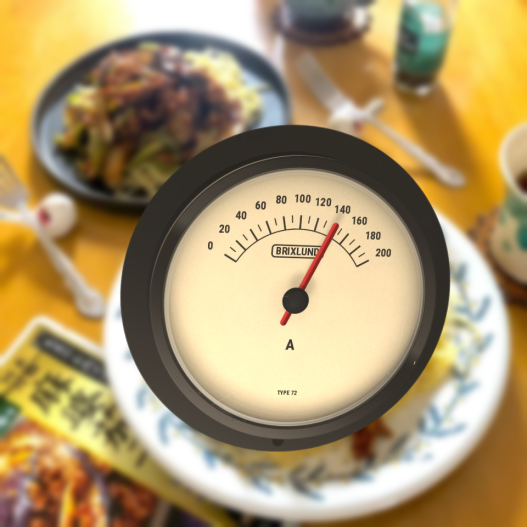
140 A
